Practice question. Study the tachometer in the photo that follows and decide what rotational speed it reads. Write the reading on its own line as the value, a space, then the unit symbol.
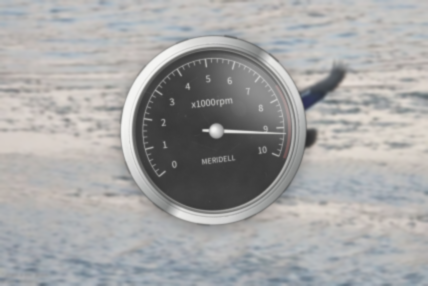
9200 rpm
